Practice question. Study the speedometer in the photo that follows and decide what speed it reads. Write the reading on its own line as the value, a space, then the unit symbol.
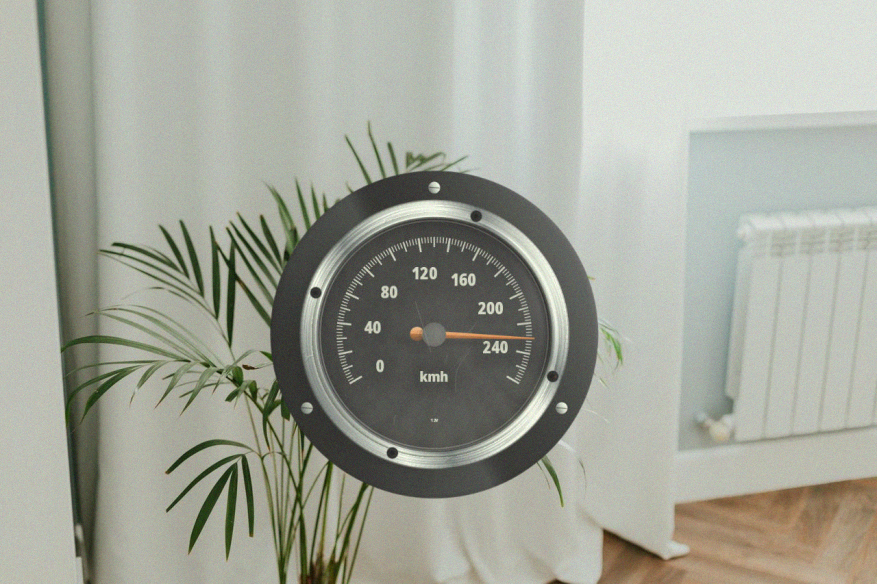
230 km/h
